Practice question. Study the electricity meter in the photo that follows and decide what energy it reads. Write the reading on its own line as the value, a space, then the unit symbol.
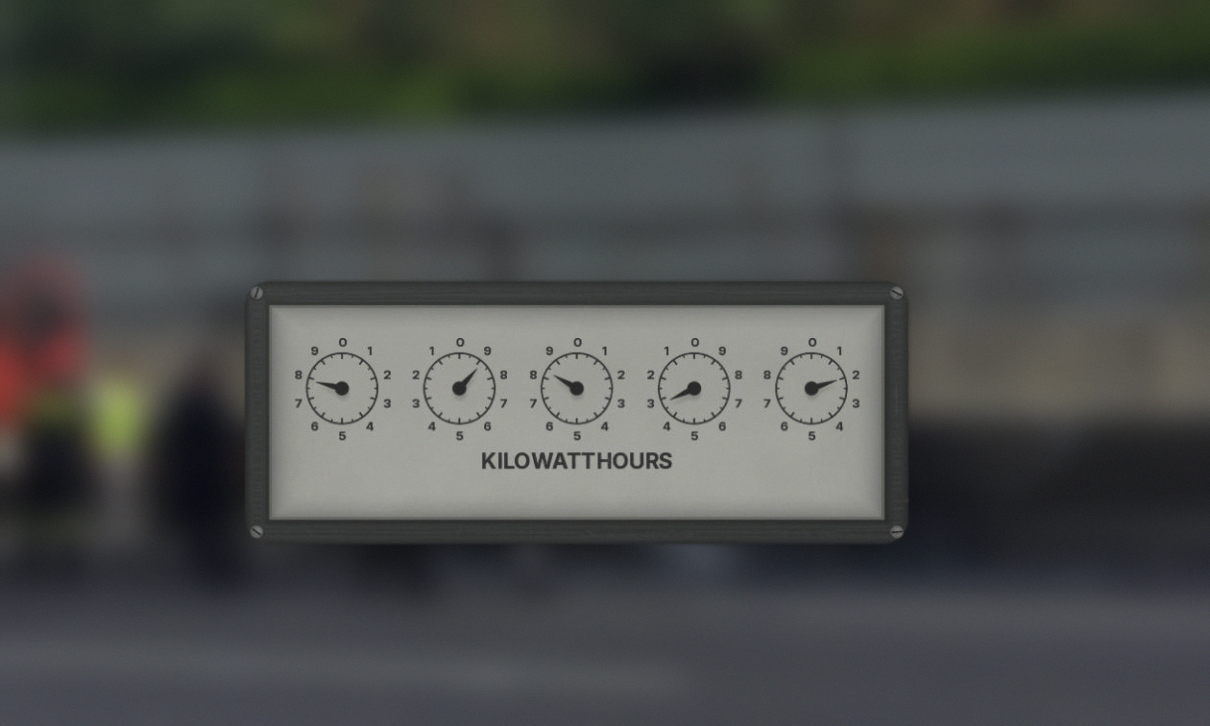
78832 kWh
